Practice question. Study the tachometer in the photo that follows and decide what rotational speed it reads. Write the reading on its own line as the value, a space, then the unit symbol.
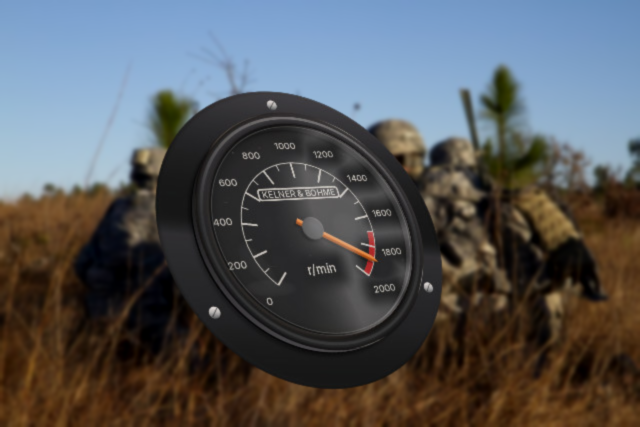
1900 rpm
